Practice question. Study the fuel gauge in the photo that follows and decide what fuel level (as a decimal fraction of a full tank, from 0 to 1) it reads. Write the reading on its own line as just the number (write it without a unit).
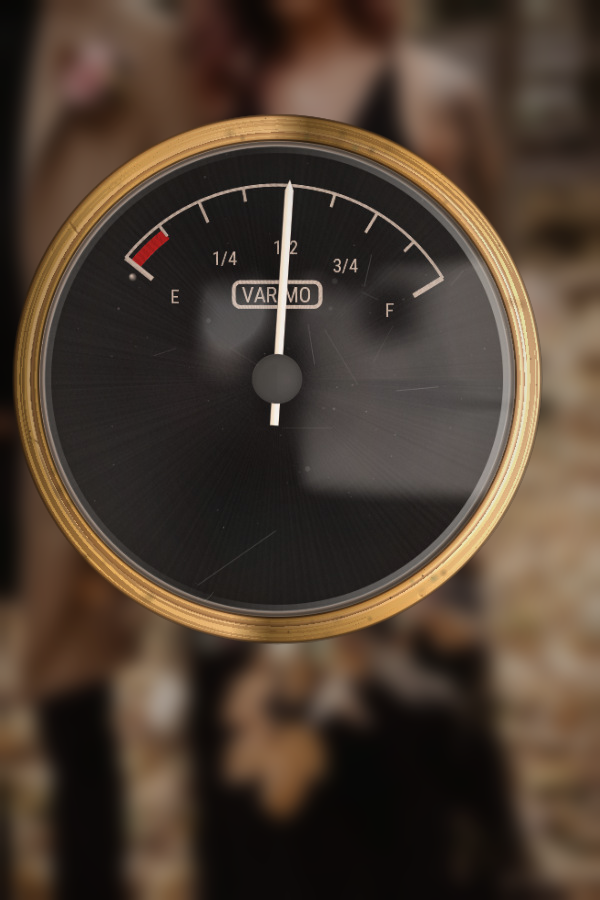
0.5
